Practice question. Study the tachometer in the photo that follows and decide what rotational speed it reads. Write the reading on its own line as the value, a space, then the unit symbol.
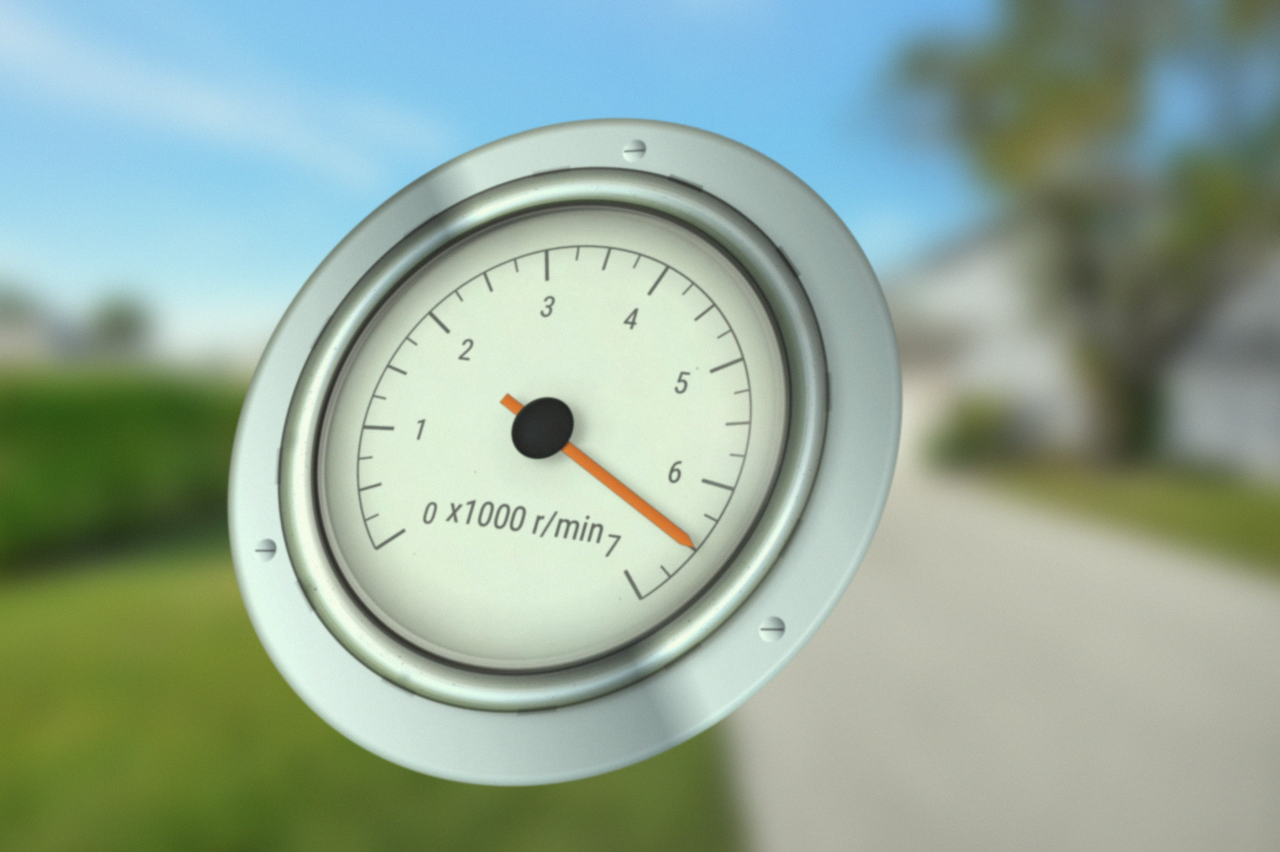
6500 rpm
